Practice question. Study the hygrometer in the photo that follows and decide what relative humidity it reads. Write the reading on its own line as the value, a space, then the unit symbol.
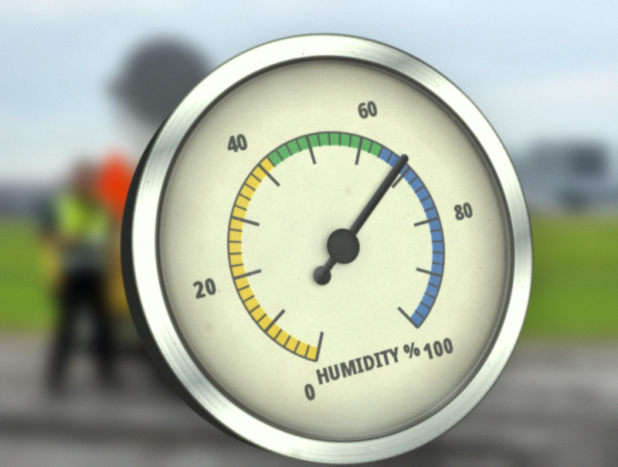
68 %
